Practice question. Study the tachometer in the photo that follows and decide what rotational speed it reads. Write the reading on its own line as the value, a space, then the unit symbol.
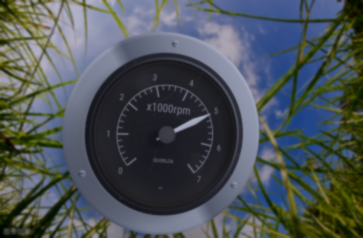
5000 rpm
